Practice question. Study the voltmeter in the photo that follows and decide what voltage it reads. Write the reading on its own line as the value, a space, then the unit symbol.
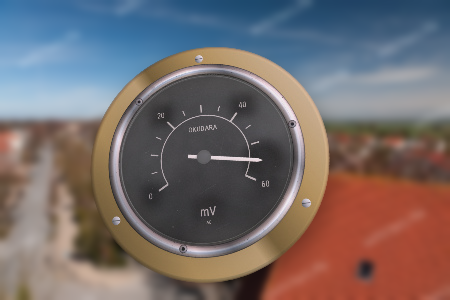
55 mV
